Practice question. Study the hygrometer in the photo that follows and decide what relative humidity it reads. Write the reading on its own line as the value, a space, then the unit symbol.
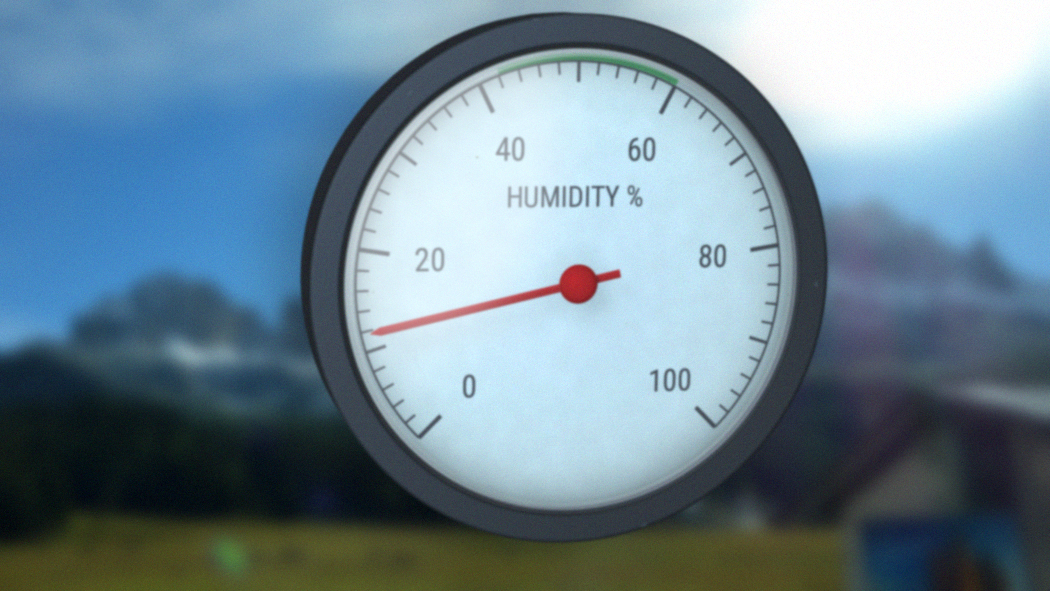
12 %
